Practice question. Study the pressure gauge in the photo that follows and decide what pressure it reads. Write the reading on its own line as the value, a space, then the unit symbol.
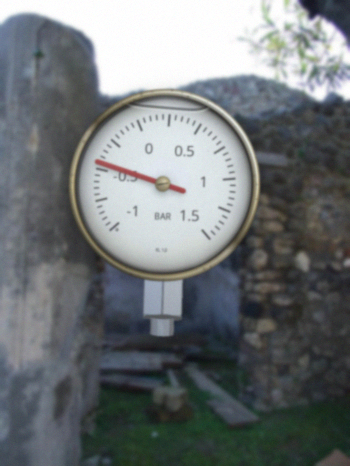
-0.45 bar
